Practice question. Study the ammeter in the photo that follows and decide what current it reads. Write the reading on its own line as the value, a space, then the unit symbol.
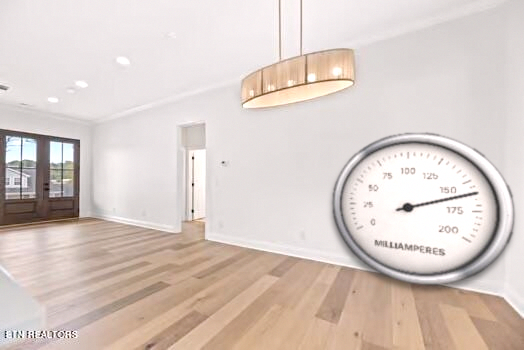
160 mA
